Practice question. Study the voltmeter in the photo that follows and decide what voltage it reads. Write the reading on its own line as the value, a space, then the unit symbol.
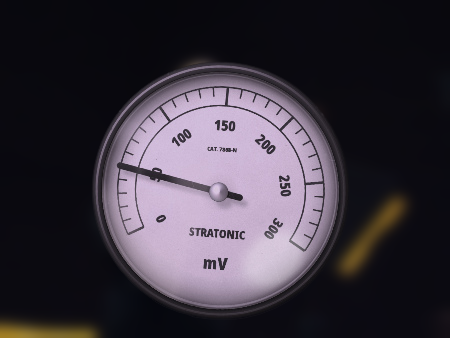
50 mV
